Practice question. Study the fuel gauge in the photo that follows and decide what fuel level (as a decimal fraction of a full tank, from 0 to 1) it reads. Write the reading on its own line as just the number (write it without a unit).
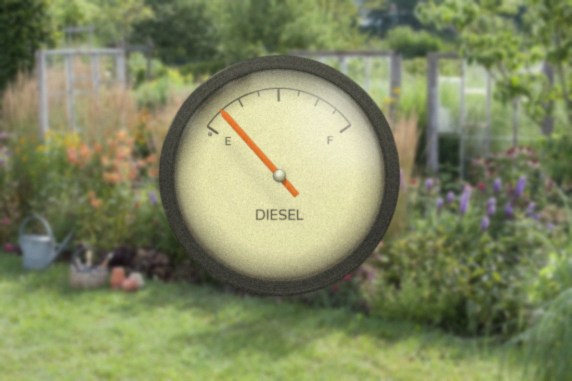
0.125
